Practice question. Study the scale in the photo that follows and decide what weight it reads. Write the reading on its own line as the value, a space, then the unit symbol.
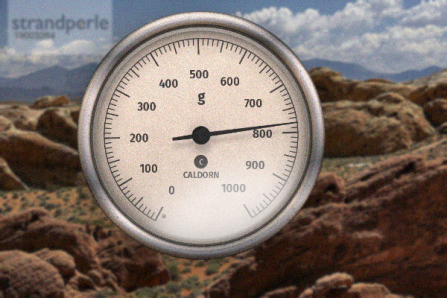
780 g
